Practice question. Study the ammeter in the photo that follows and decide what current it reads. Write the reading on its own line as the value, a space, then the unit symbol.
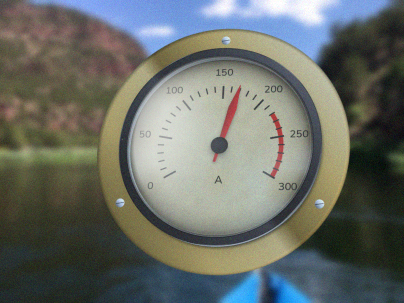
170 A
